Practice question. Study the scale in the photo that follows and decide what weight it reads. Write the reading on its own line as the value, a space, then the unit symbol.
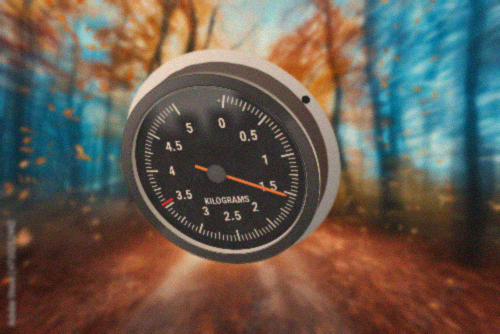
1.5 kg
